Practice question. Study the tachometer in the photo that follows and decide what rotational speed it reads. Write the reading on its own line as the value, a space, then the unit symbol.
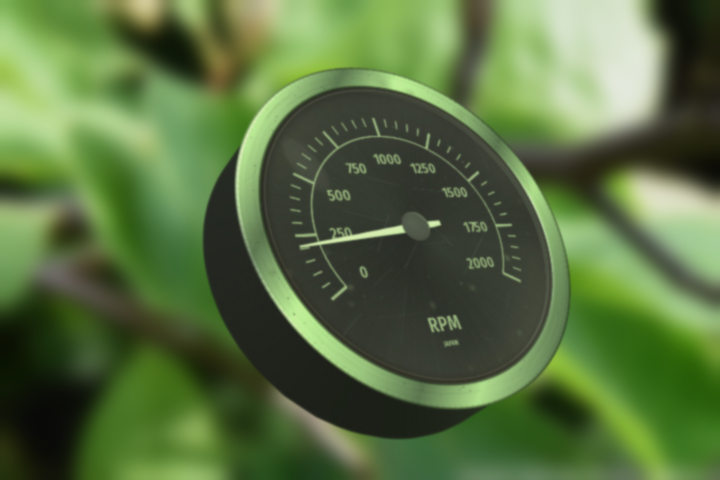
200 rpm
